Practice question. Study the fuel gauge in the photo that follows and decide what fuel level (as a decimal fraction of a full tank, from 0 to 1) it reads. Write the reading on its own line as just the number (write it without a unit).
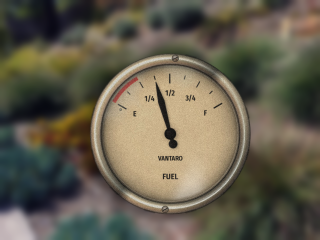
0.375
